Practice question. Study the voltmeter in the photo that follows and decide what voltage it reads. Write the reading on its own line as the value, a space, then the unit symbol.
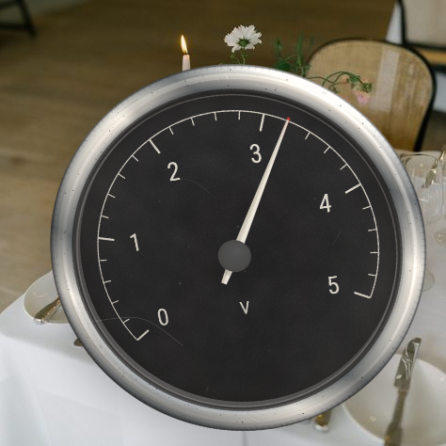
3.2 V
